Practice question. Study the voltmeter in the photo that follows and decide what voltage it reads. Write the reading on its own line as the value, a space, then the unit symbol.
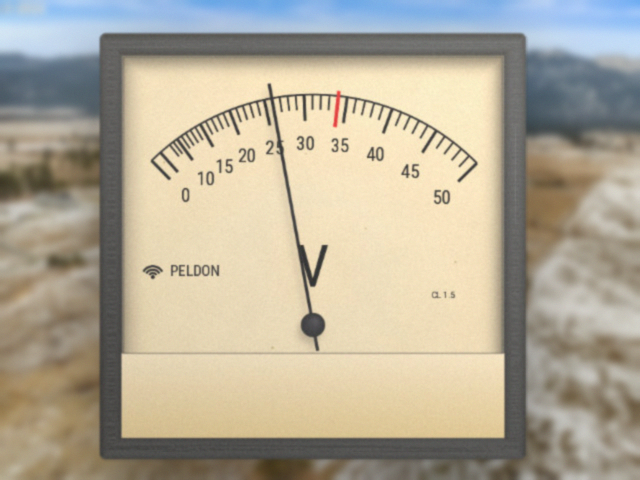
26 V
